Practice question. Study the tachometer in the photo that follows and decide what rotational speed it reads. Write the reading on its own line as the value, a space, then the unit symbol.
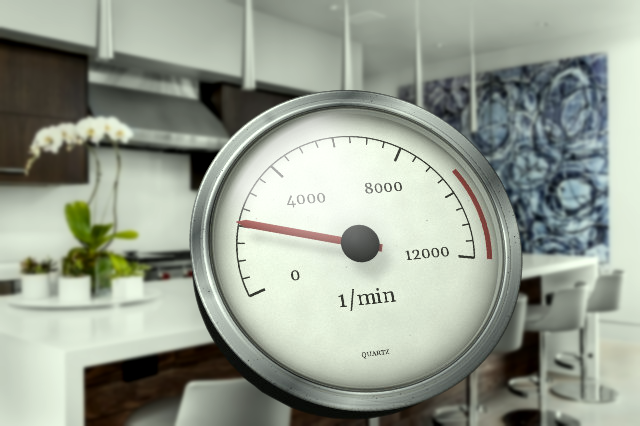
2000 rpm
